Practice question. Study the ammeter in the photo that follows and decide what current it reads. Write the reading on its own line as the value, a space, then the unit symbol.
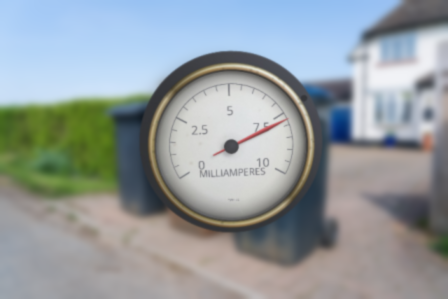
7.75 mA
